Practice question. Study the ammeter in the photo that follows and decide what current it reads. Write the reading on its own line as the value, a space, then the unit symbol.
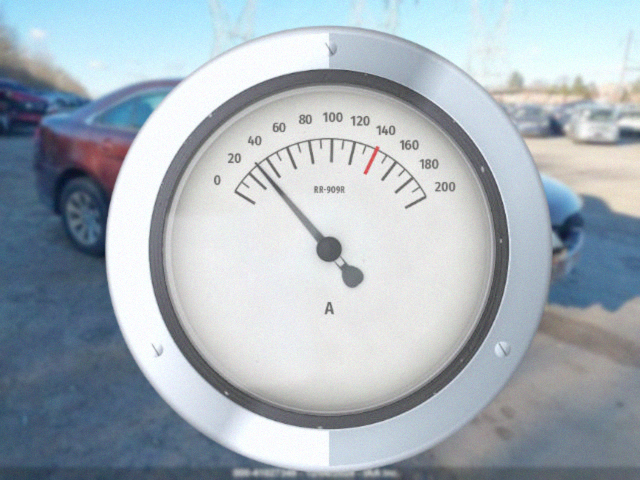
30 A
